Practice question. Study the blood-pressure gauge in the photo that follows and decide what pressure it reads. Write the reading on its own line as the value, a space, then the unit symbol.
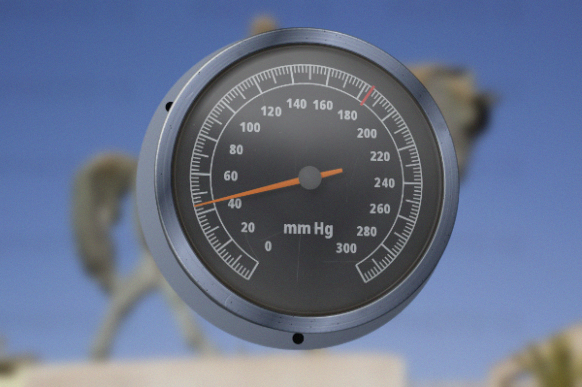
44 mmHg
